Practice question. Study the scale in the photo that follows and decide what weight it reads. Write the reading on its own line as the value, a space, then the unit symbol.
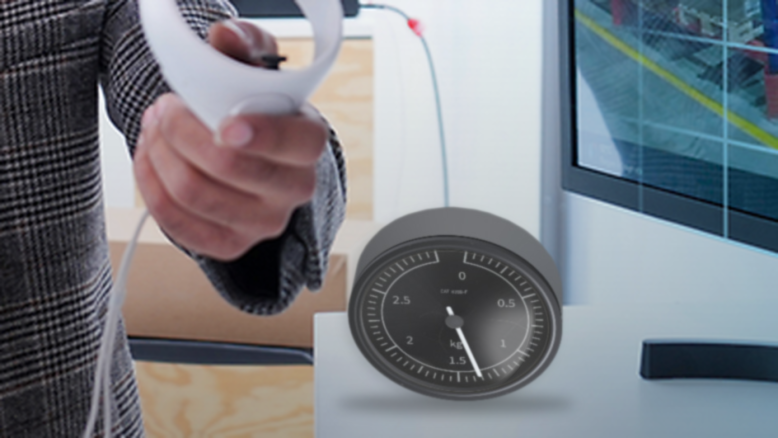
1.35 kg
